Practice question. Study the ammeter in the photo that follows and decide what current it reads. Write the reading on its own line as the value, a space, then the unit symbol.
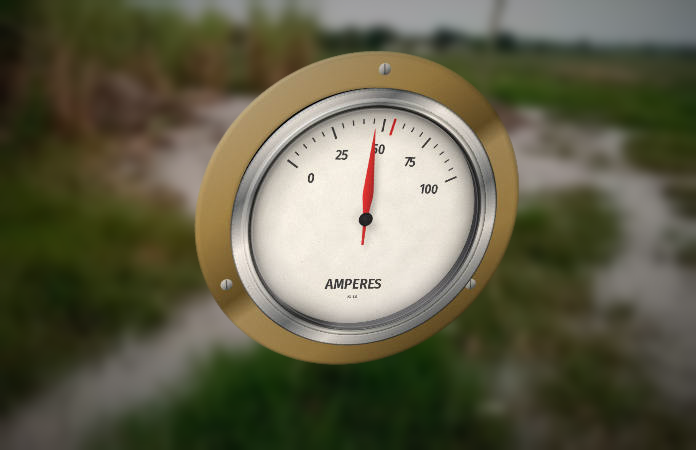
45 A
